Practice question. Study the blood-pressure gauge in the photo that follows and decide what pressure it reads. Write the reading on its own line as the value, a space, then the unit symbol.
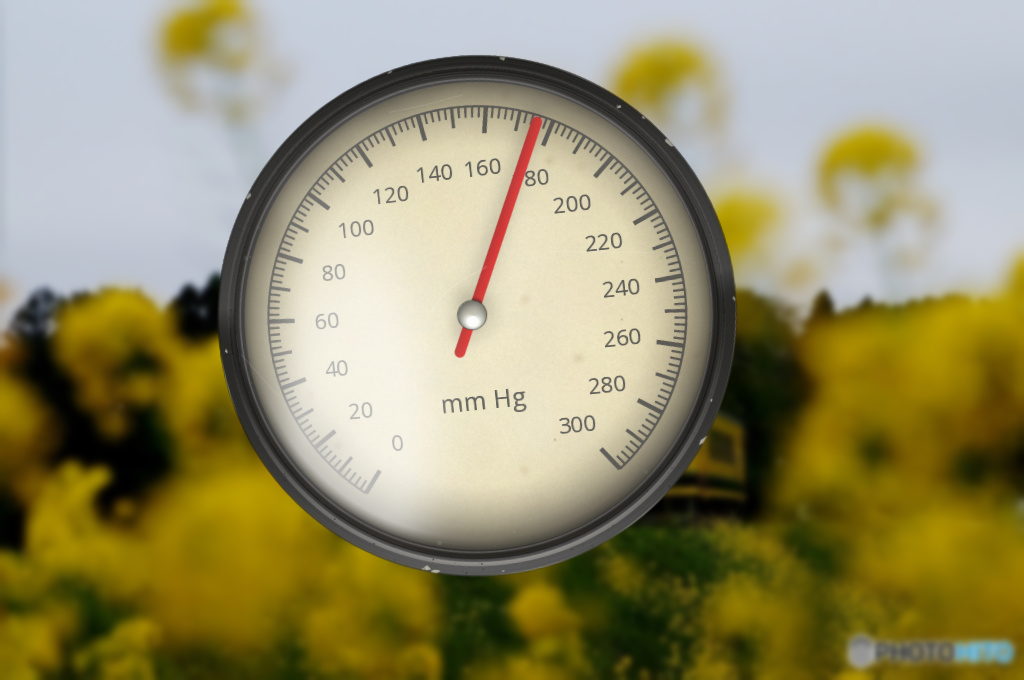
176 mmHg
